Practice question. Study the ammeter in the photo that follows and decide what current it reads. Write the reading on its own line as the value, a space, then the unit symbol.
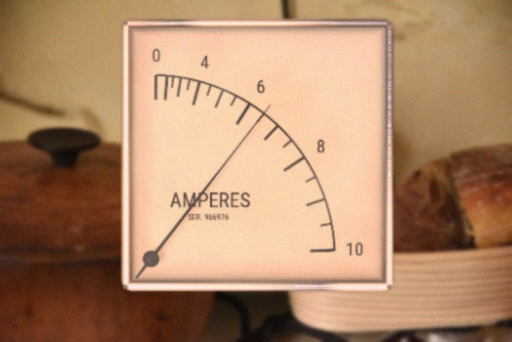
6.5 A
